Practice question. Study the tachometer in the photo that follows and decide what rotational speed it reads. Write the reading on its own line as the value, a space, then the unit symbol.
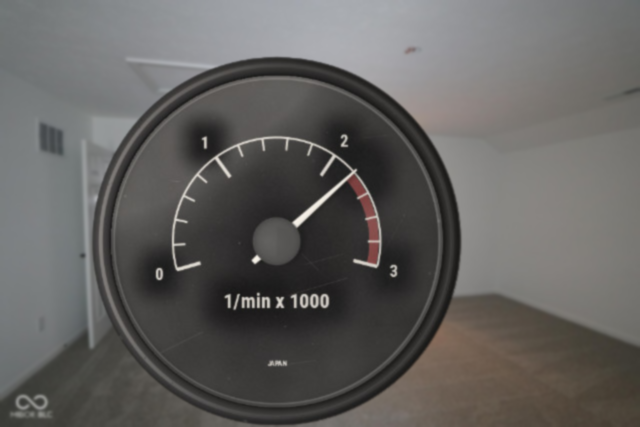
2200 rpm
